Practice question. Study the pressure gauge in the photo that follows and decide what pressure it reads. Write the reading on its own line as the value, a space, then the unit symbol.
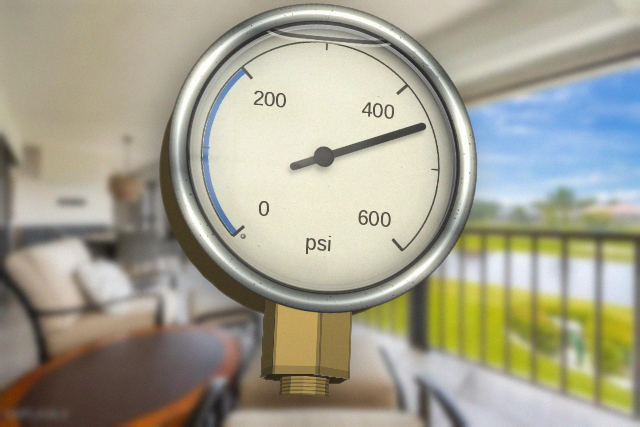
450 psi
